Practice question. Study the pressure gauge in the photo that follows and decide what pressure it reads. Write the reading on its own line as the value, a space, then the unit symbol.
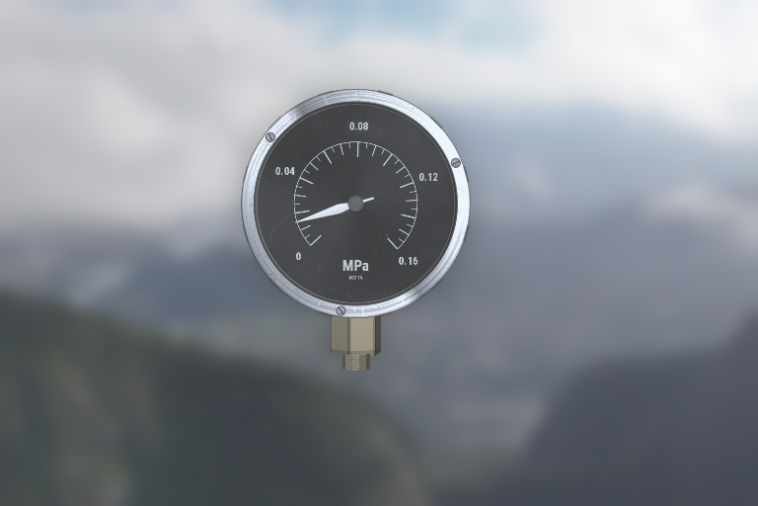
0.015 MPa
